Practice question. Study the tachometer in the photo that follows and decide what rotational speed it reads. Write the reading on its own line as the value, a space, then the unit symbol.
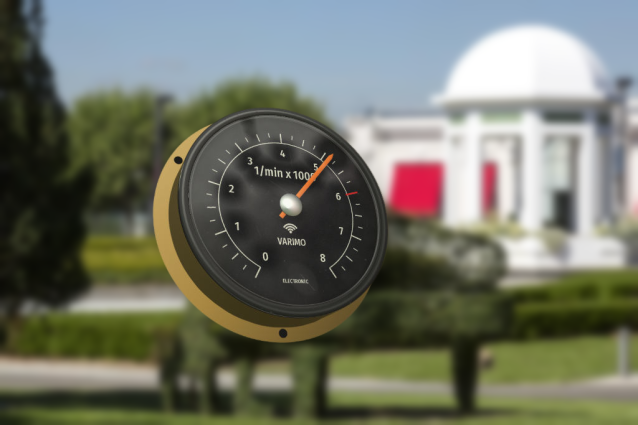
5125 rpm
